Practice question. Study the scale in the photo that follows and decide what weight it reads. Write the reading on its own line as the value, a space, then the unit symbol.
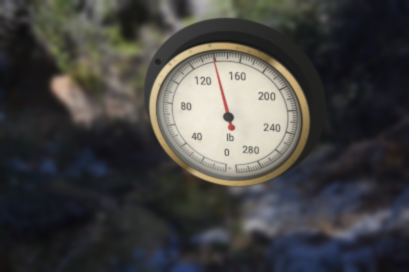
140 lb
